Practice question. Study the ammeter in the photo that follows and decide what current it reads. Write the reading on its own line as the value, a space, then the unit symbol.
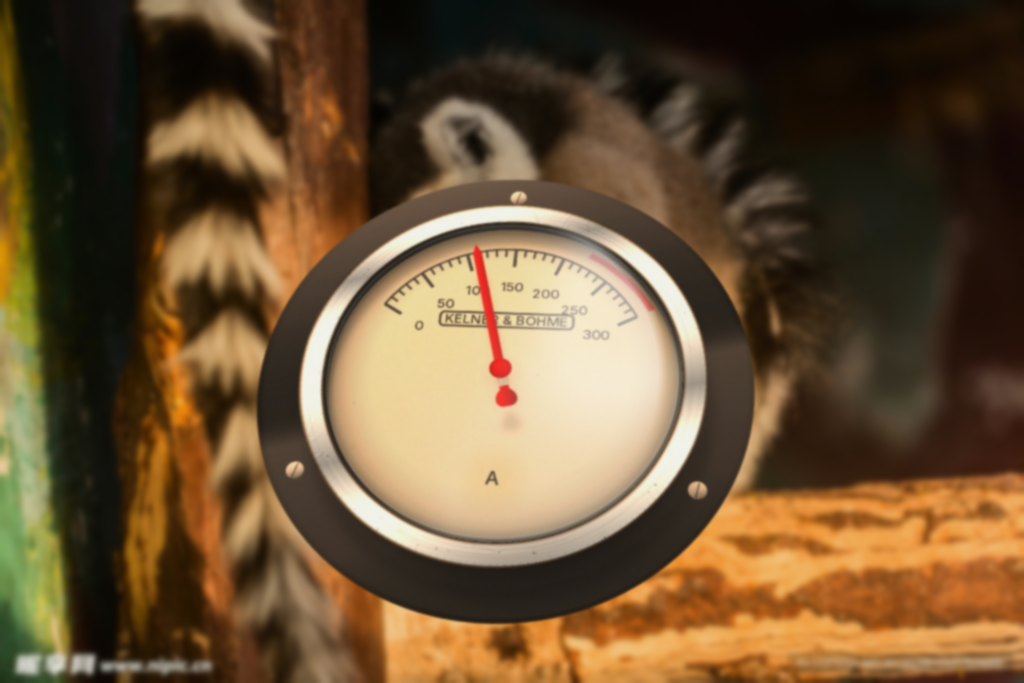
110 A
